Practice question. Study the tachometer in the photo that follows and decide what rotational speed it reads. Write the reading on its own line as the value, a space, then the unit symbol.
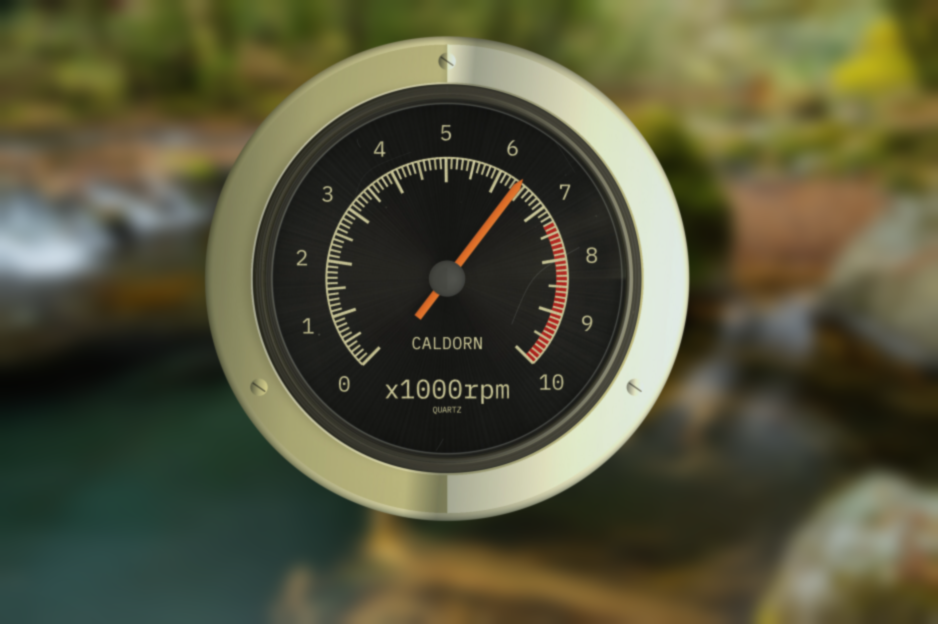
6400 rpm
